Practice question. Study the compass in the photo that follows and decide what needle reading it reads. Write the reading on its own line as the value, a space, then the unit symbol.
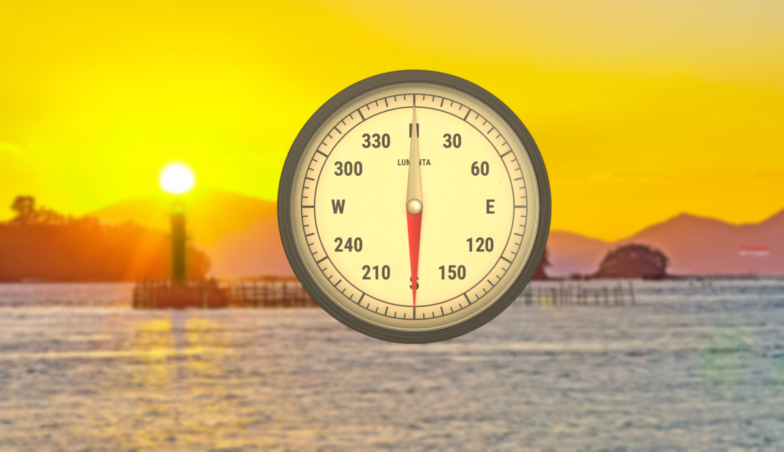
180 °
